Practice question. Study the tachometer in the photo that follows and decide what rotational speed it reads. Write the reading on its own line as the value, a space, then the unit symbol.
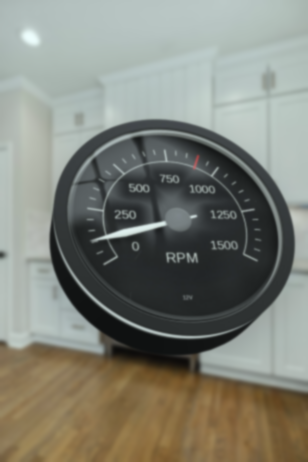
100 rpm
